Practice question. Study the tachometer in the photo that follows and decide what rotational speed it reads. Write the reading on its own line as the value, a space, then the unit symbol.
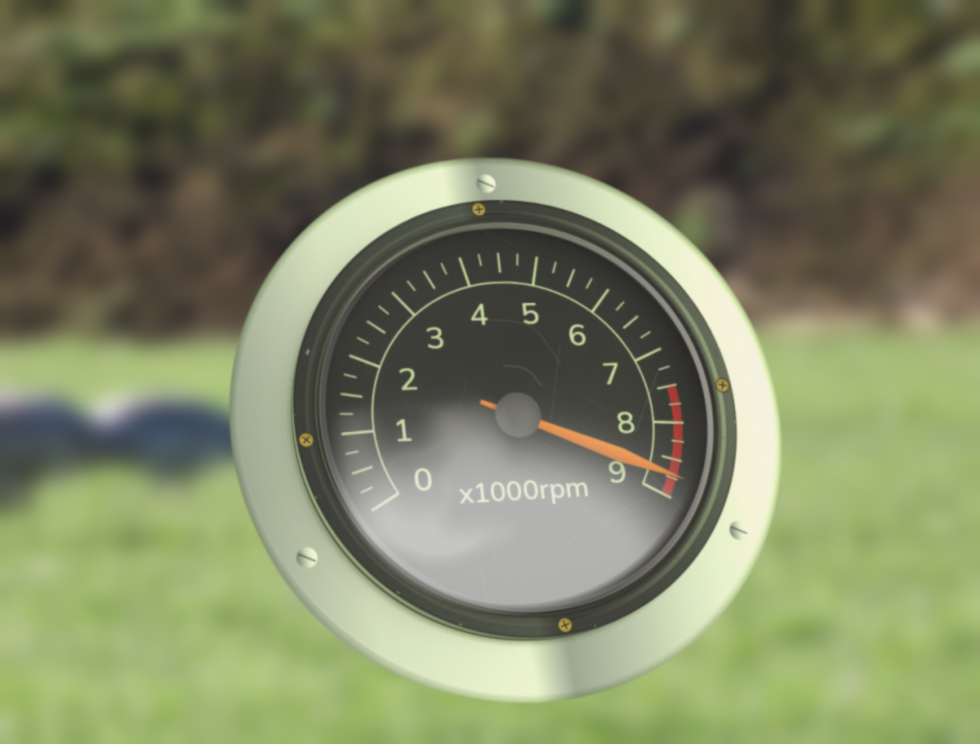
8750 rpm
